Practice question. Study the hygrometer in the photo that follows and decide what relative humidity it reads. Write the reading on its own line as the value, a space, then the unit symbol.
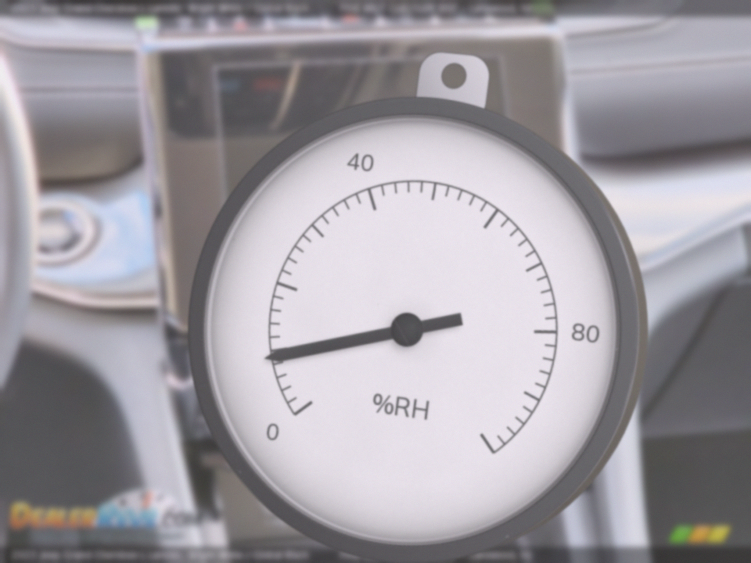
9 %
